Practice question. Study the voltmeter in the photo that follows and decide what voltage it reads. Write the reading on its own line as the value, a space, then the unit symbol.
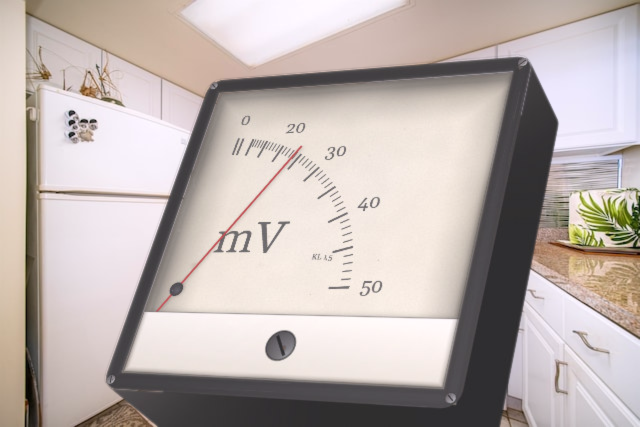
25 mV
